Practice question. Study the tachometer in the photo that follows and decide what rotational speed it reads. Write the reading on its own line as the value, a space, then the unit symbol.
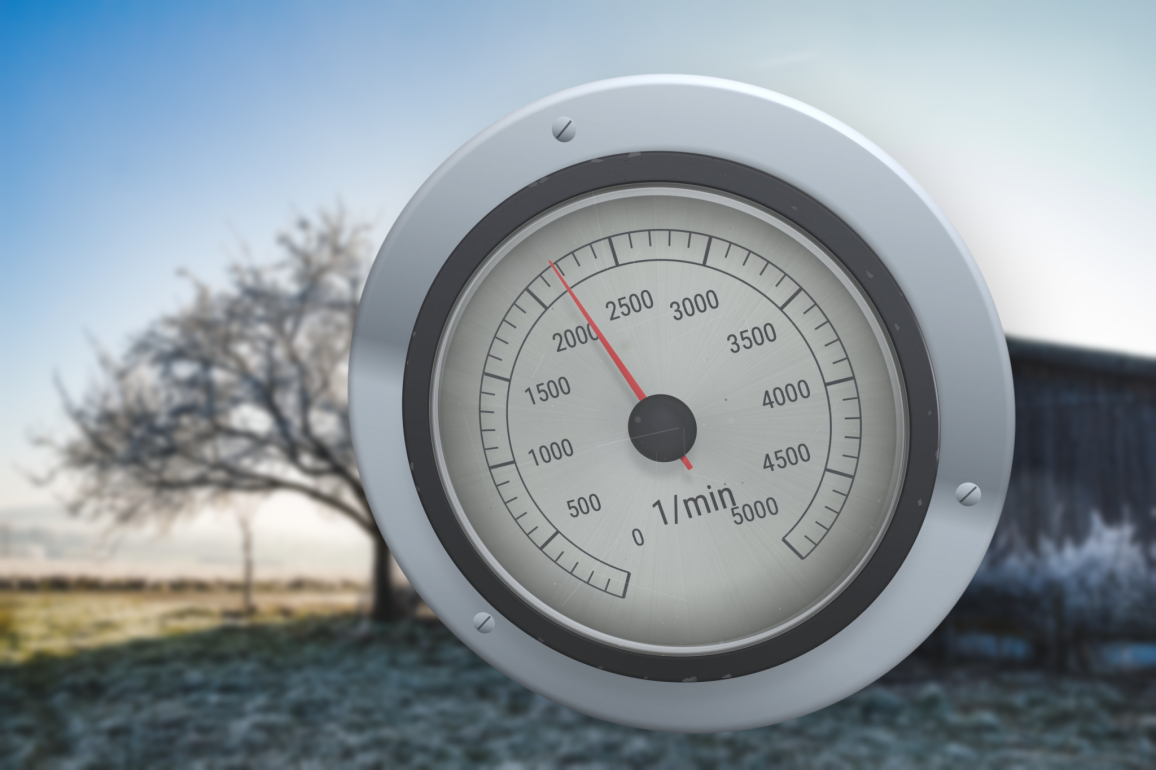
2200 rpm
